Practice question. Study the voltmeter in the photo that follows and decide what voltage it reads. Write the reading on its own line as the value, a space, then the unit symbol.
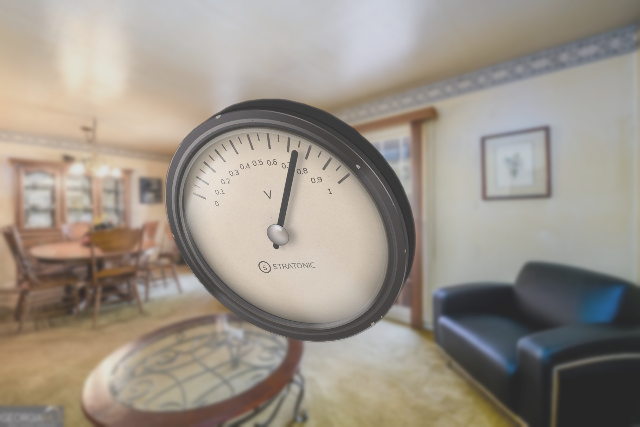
0.75 V
